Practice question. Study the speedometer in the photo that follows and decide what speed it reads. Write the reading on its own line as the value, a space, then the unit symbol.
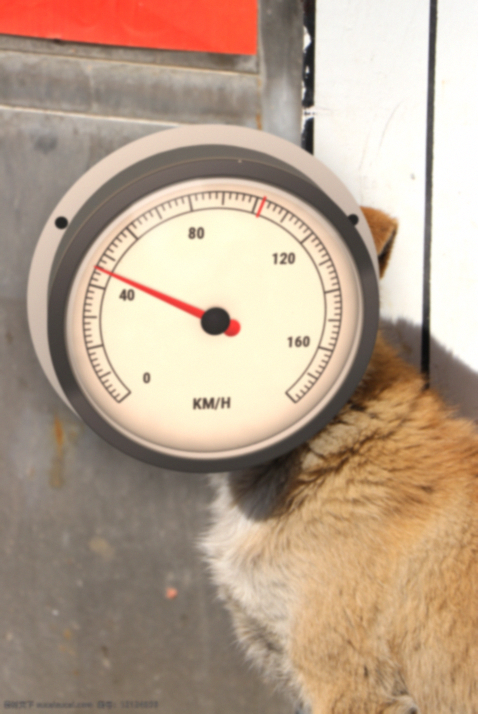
46 km/h
